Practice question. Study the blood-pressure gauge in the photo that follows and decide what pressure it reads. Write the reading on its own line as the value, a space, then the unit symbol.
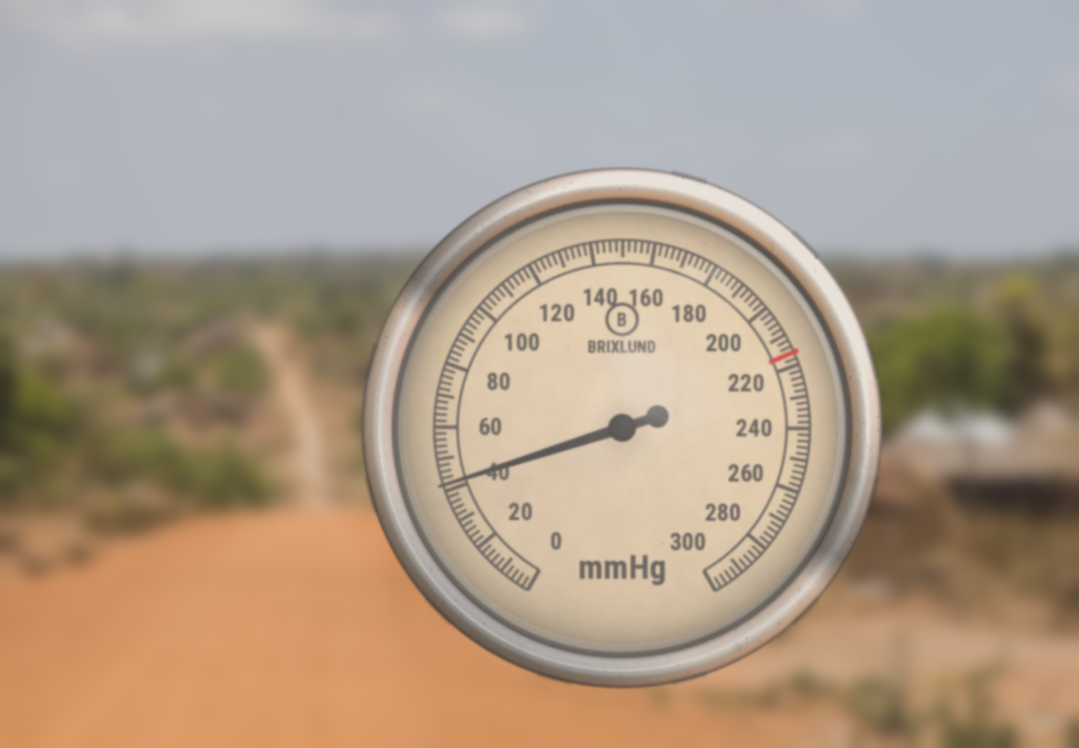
42 mmHg
